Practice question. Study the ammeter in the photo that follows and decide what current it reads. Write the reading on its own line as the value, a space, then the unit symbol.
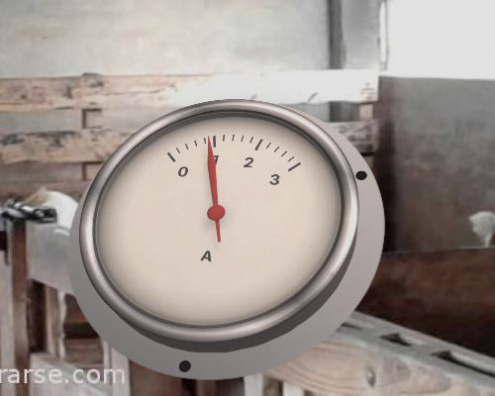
0.9 A
